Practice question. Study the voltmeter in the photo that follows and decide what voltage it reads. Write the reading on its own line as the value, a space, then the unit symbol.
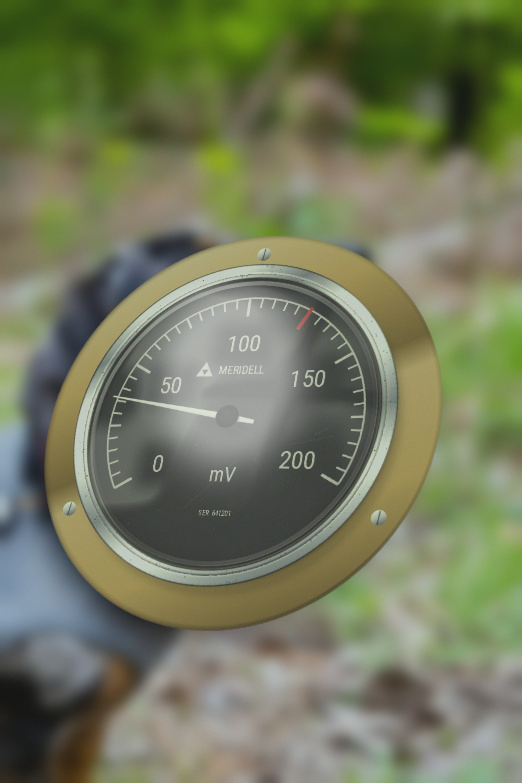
35 mV
